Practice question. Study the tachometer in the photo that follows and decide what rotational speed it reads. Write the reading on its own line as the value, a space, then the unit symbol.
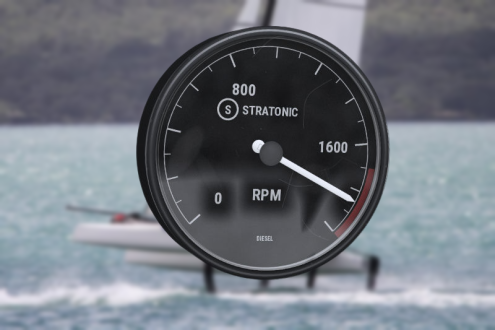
1850 rpm
